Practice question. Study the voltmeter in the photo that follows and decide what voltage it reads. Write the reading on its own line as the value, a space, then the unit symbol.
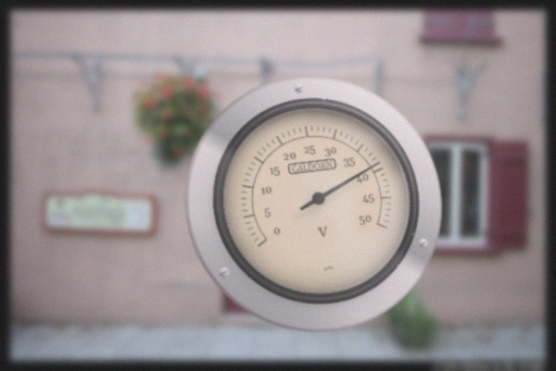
39 V
